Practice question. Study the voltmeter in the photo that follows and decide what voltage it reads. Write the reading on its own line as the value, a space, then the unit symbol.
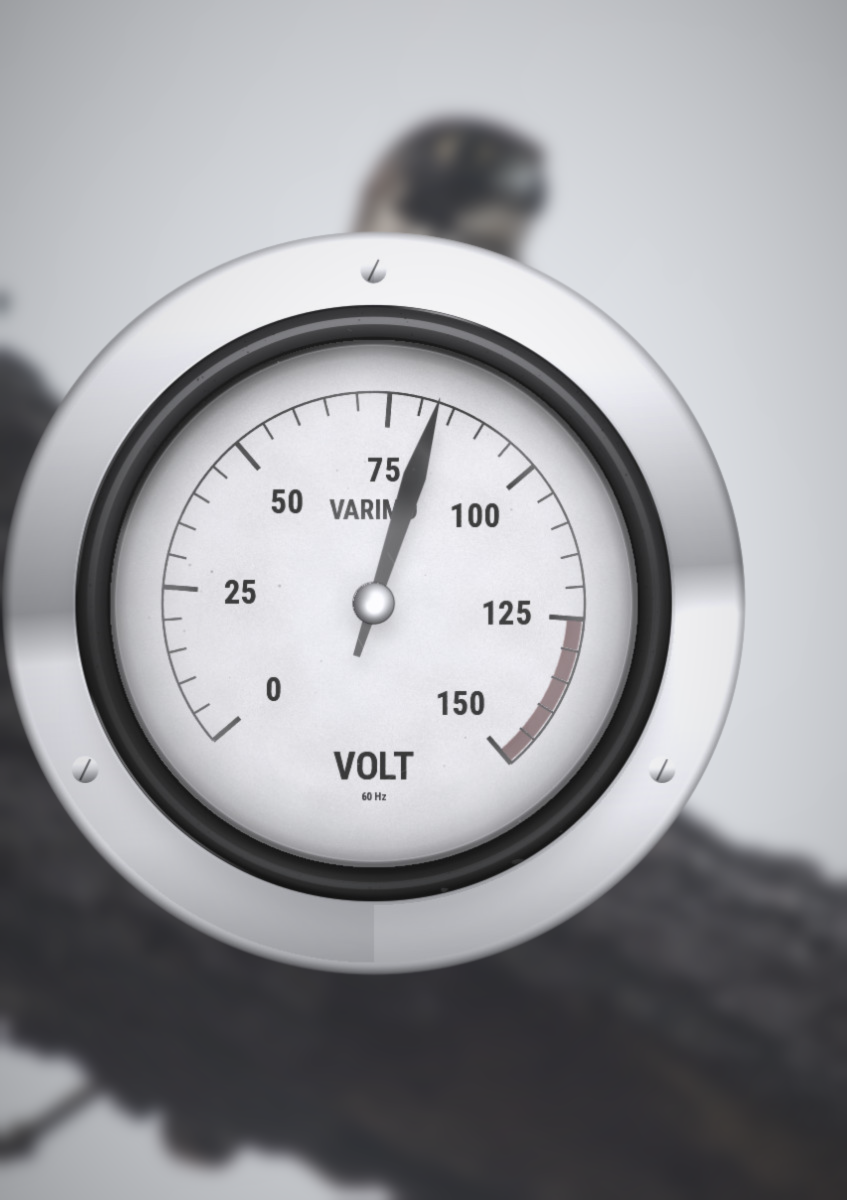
82.5 V
